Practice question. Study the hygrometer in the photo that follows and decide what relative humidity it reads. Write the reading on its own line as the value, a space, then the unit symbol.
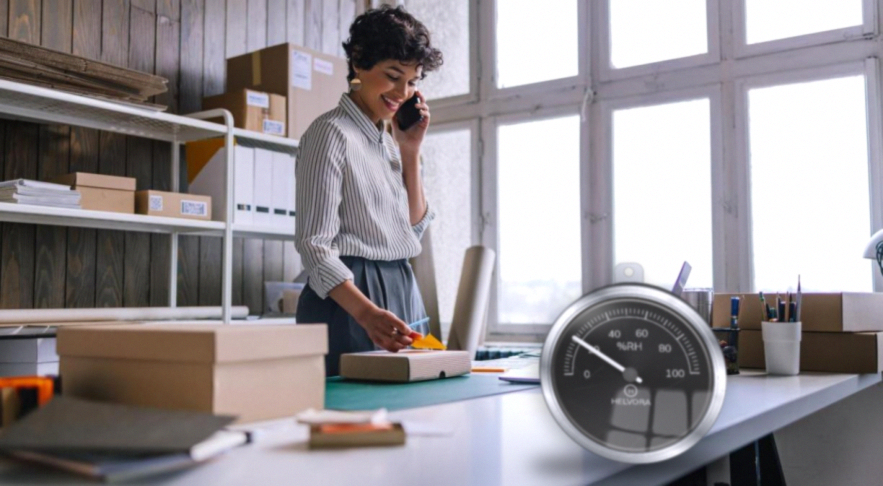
20 %
